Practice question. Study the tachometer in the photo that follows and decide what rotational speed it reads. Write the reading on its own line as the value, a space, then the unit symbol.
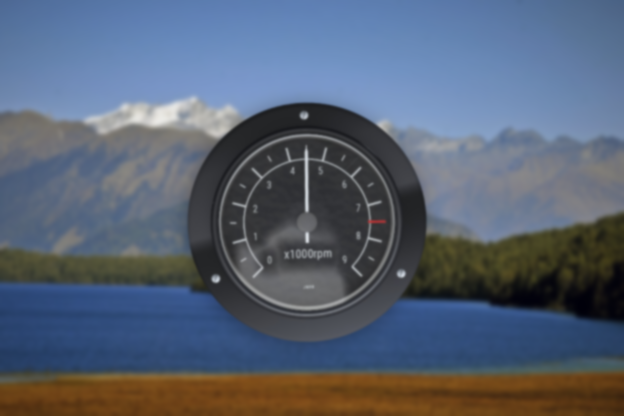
4500 rpm
